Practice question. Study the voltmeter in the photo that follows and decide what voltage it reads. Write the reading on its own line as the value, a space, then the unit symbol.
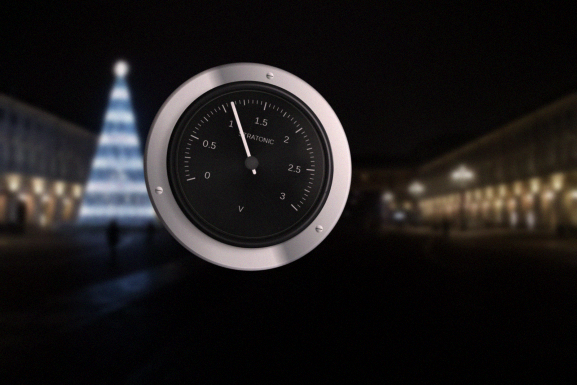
1.1 V
